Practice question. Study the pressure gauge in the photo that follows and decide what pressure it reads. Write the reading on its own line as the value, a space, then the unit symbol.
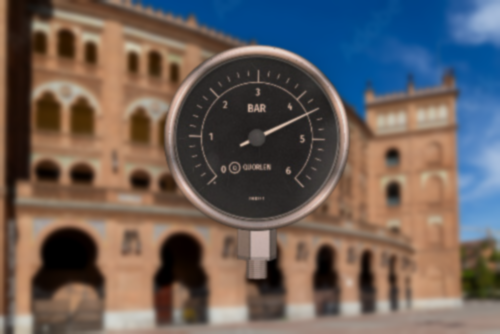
4.4 bar
